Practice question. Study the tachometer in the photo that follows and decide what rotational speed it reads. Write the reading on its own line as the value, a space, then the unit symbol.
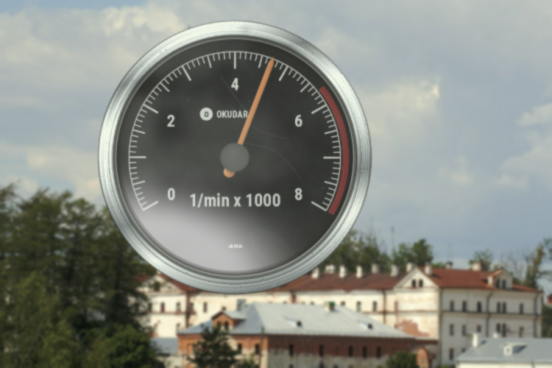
4700 rpm
